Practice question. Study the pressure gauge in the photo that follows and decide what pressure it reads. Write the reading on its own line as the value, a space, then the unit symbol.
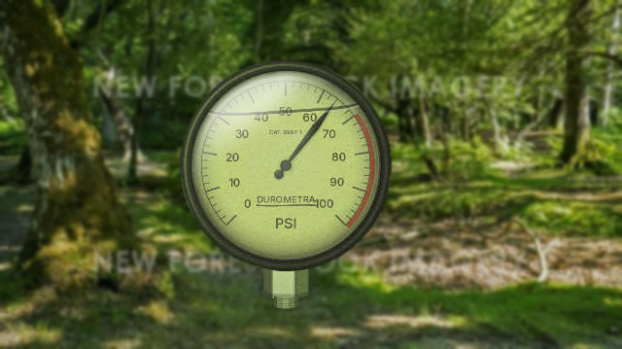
64 psi
